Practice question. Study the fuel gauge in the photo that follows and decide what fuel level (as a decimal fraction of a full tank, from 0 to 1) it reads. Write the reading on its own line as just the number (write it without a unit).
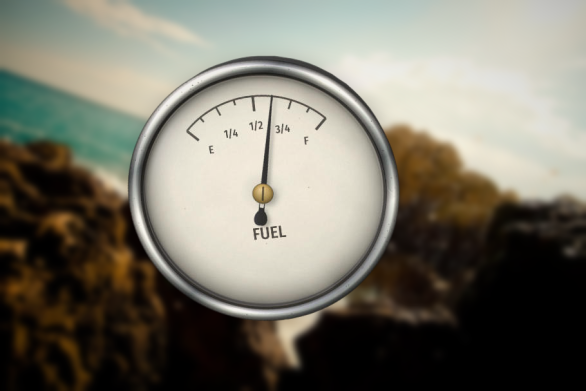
0.625
